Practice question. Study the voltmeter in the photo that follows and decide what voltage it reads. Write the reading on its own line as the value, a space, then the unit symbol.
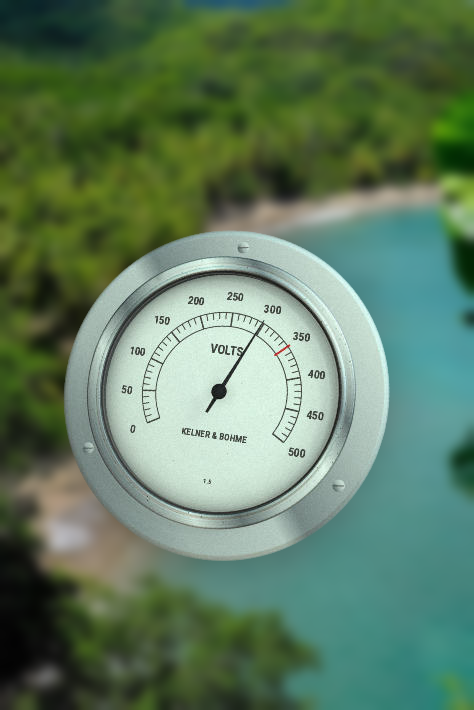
300 V
